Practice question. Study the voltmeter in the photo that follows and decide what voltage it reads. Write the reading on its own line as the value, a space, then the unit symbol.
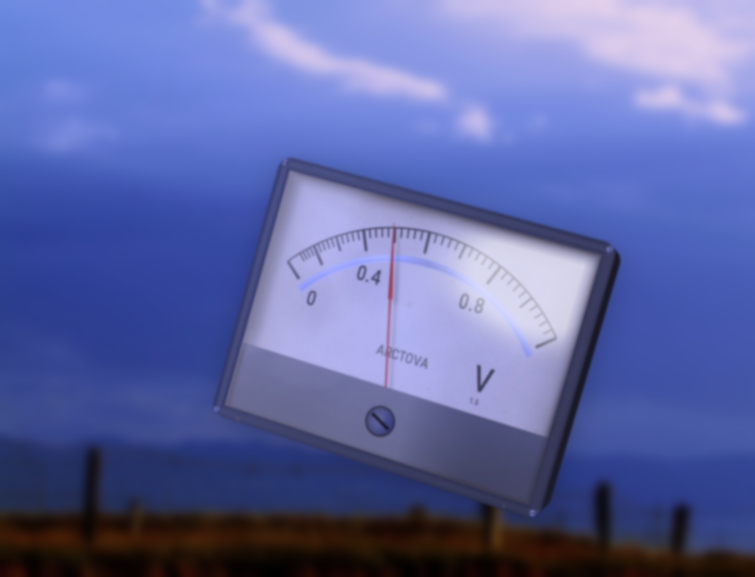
0.5 V
